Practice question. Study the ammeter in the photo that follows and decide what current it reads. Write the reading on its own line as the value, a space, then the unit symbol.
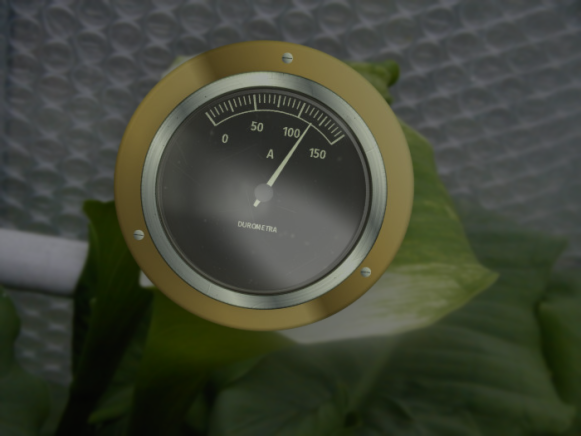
115 A
